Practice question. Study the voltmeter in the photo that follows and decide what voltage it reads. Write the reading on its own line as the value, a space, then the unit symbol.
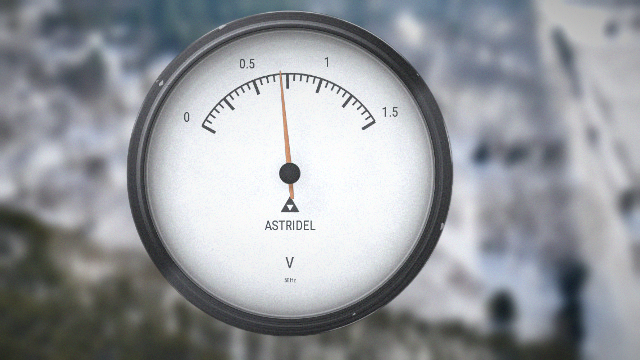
0.7 V
